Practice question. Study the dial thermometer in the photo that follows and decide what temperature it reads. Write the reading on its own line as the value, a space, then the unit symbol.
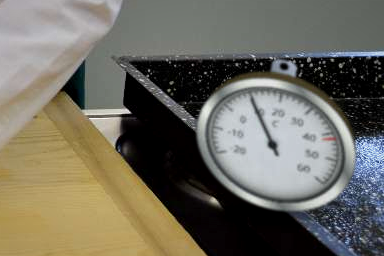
10 °C
